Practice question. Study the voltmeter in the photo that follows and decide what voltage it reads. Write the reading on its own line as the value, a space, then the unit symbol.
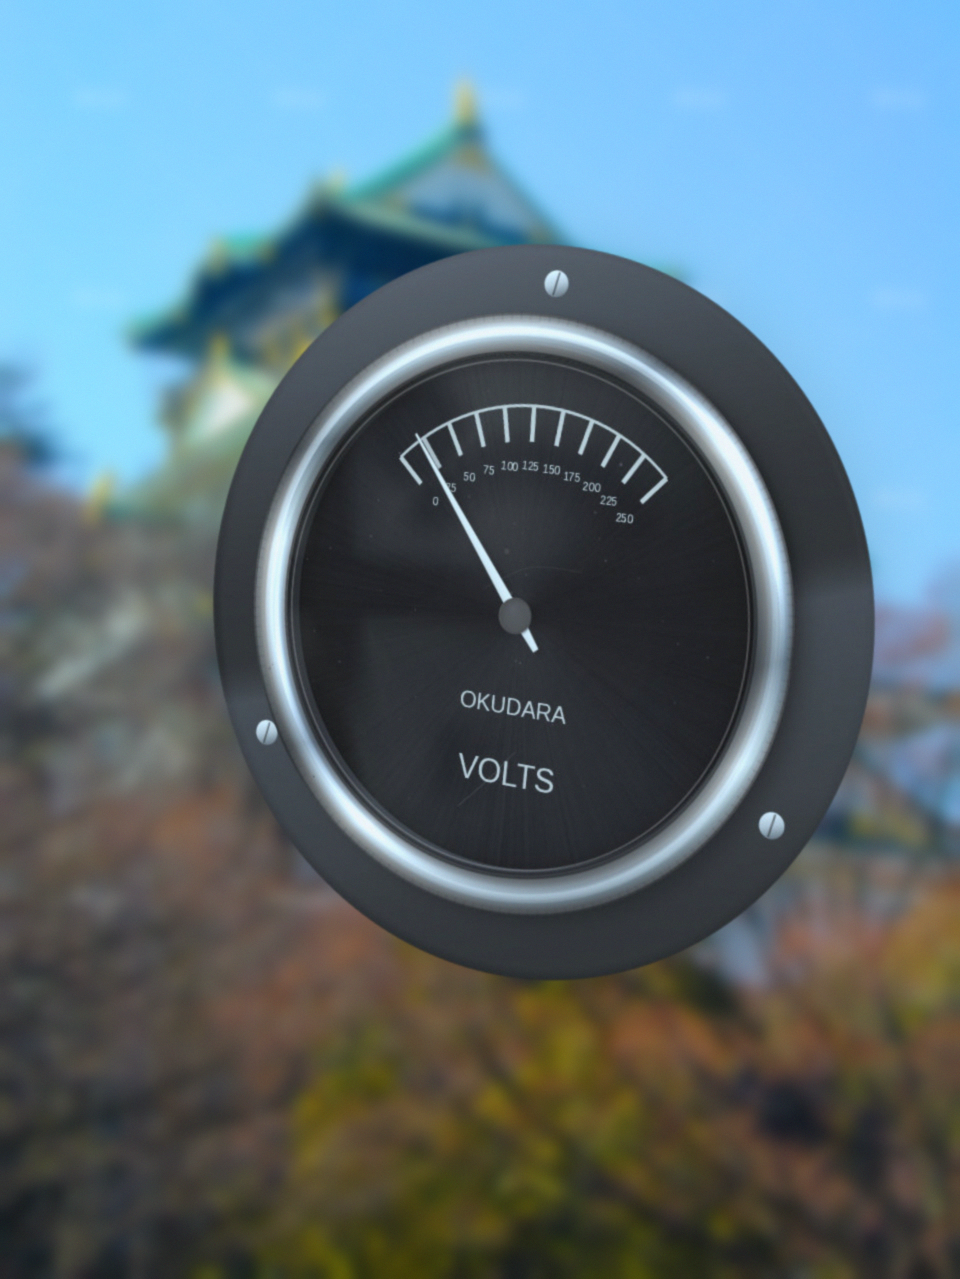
25 V
